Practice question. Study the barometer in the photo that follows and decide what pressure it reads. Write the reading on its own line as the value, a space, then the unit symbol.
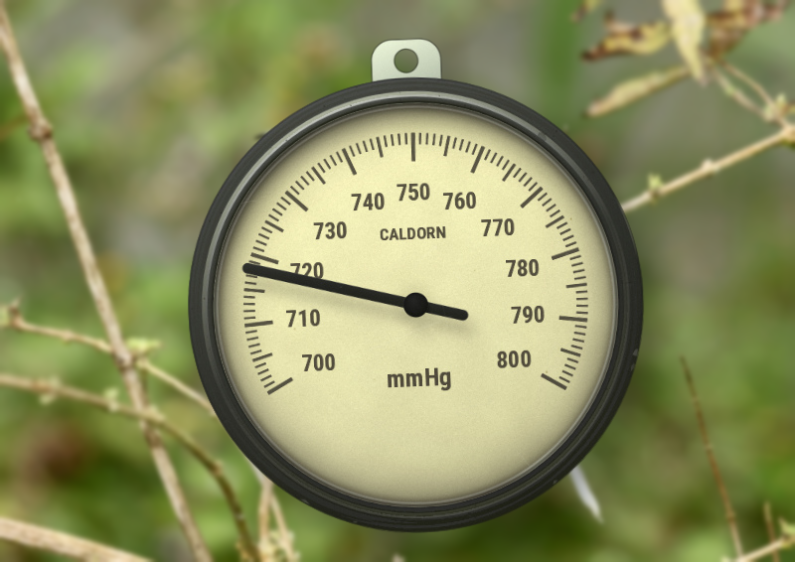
718 mmHg
